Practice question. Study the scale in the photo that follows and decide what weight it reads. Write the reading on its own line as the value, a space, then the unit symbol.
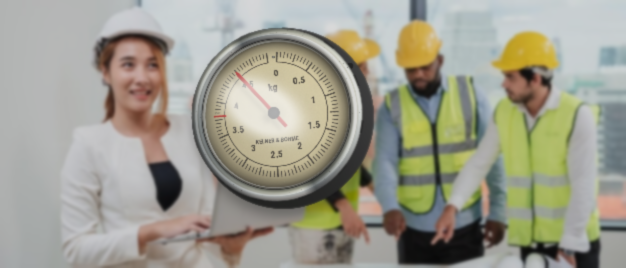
4.5 kg
